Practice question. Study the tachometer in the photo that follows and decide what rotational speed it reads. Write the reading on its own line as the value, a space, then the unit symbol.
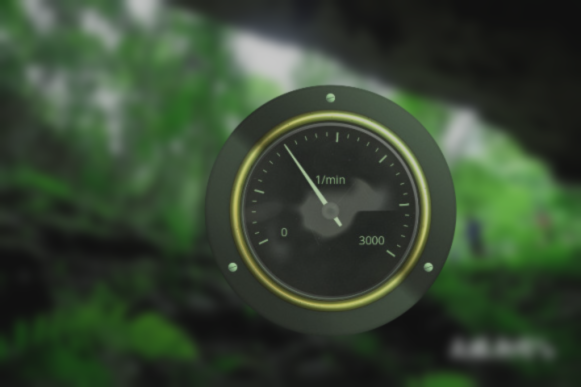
1000 rpm
